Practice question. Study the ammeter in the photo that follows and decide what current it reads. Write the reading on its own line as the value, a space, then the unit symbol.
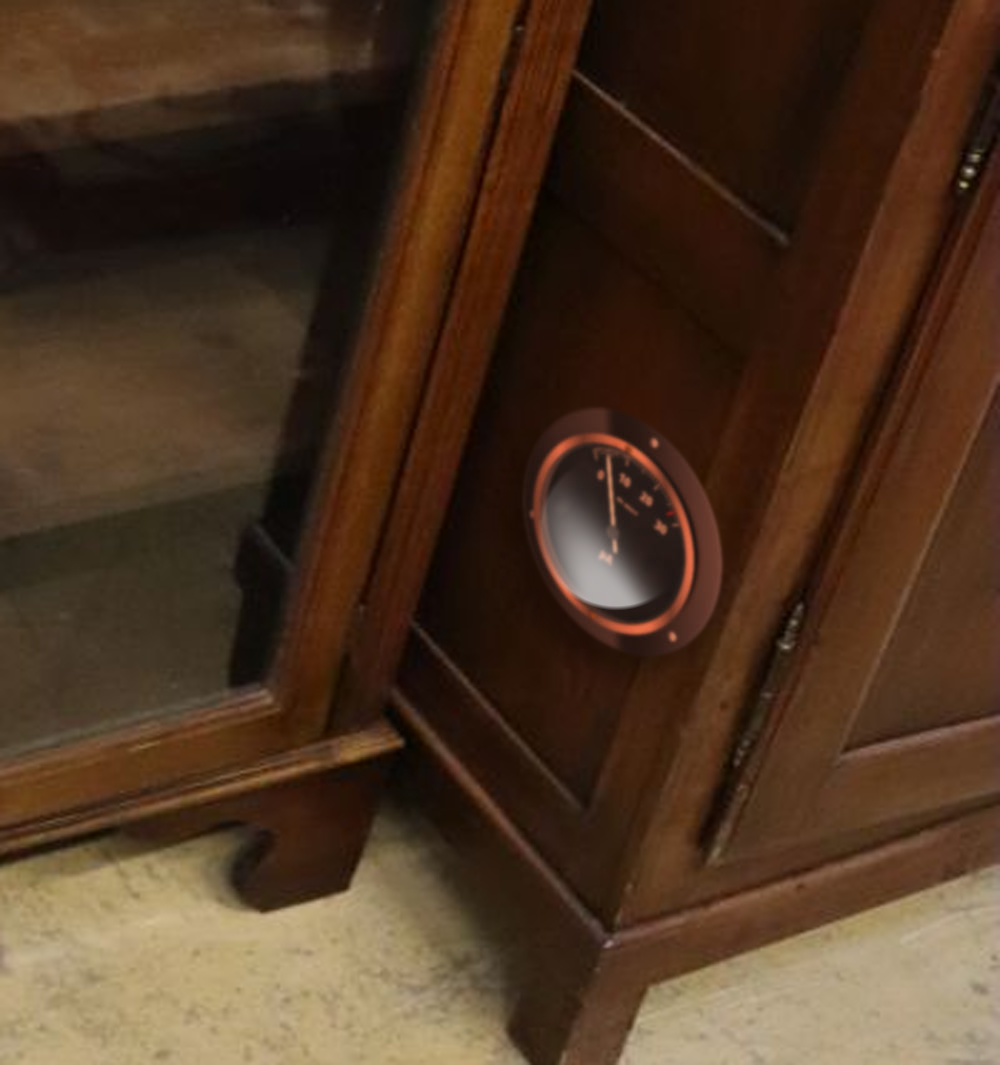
5 µA
